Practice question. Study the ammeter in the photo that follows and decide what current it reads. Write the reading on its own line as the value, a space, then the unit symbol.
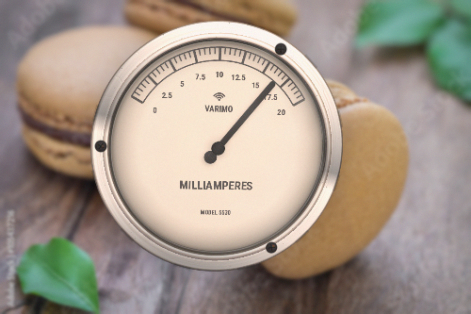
16.5 mA
